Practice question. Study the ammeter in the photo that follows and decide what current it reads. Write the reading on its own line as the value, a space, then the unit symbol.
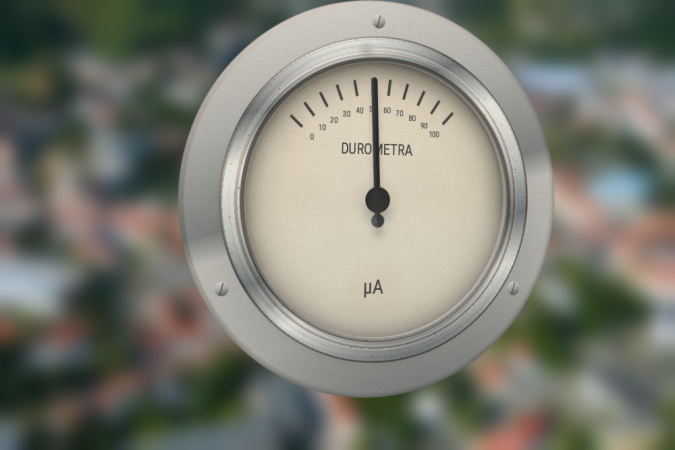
50 µA
